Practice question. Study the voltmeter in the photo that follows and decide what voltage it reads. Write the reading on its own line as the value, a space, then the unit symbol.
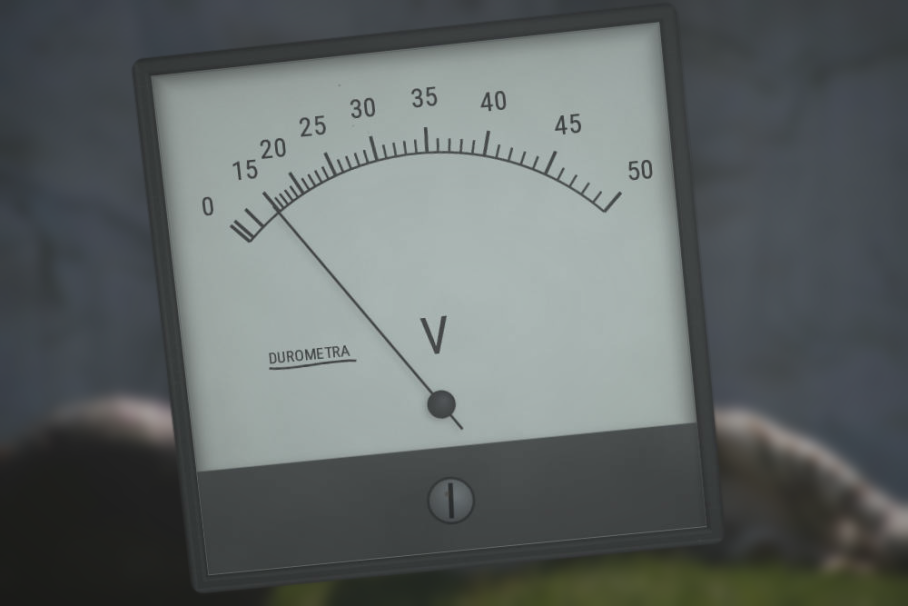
15 V
